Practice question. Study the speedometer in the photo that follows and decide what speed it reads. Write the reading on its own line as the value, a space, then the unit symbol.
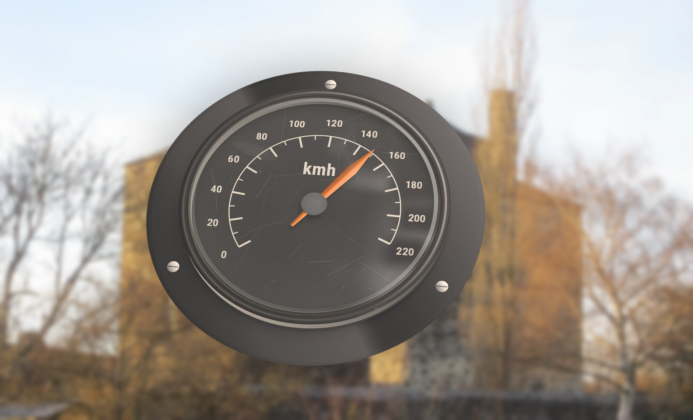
150 km/h
